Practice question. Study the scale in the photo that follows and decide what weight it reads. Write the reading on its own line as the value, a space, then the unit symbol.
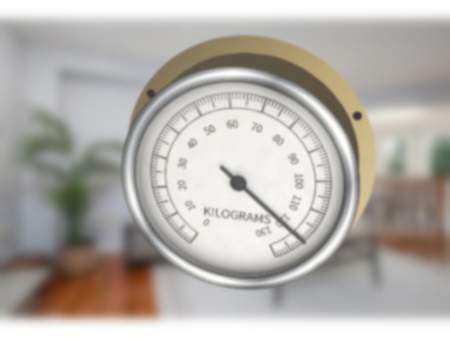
120 kg
